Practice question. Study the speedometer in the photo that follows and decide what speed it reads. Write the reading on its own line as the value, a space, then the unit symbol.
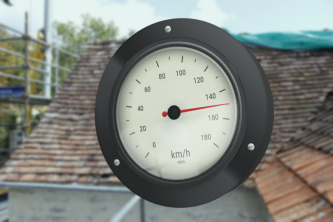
150 km/h
